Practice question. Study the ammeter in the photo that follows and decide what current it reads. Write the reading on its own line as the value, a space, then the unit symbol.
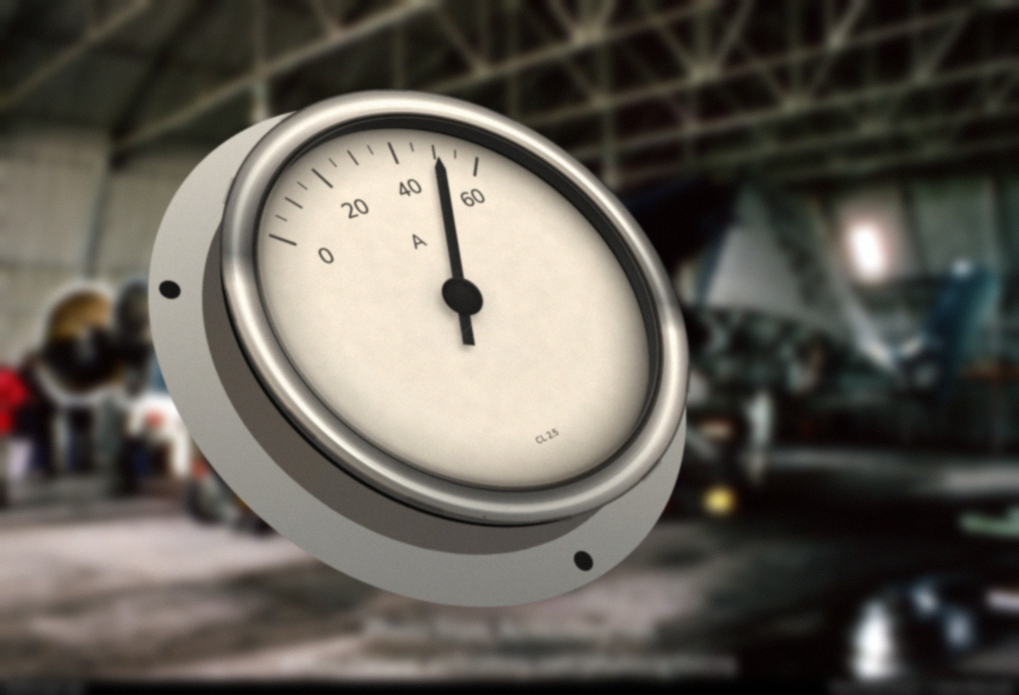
50 A
